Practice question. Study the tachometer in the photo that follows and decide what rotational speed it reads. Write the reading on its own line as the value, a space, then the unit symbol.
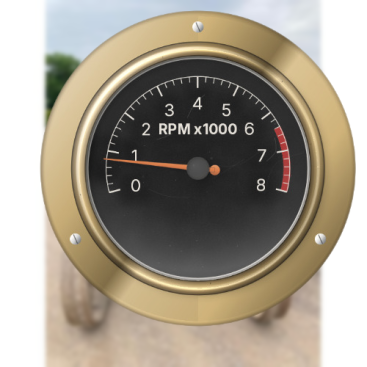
800 rpm
